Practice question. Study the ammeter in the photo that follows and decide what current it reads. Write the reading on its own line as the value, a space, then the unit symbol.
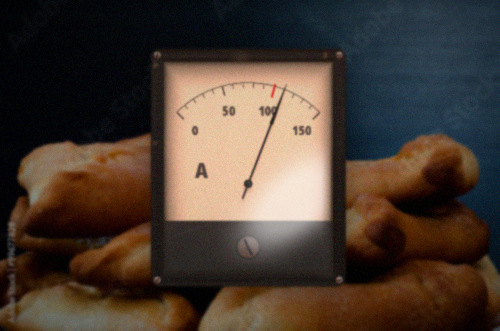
110 A
